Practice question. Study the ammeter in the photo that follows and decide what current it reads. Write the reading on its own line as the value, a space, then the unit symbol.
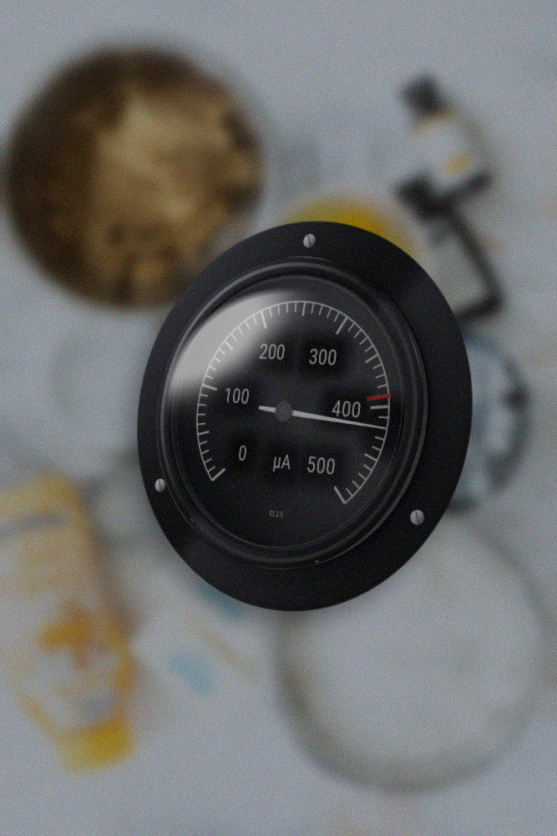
420 µA
